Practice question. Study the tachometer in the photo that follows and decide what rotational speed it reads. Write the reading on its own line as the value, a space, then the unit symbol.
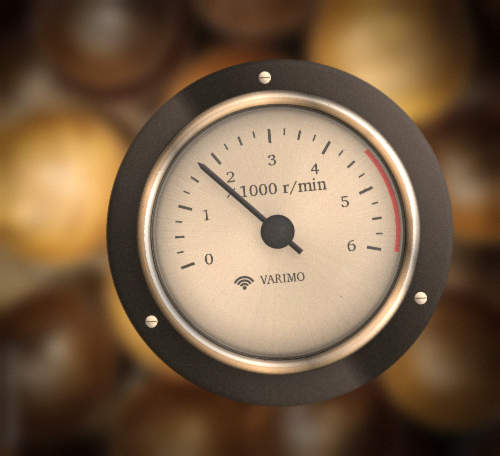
1750 rpm
